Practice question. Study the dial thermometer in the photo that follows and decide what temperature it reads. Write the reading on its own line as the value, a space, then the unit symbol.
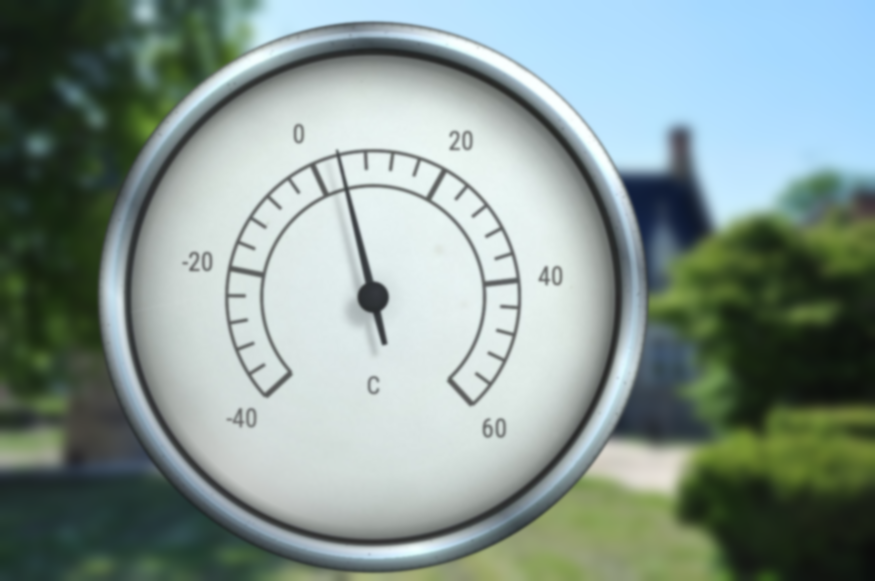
4 °C
